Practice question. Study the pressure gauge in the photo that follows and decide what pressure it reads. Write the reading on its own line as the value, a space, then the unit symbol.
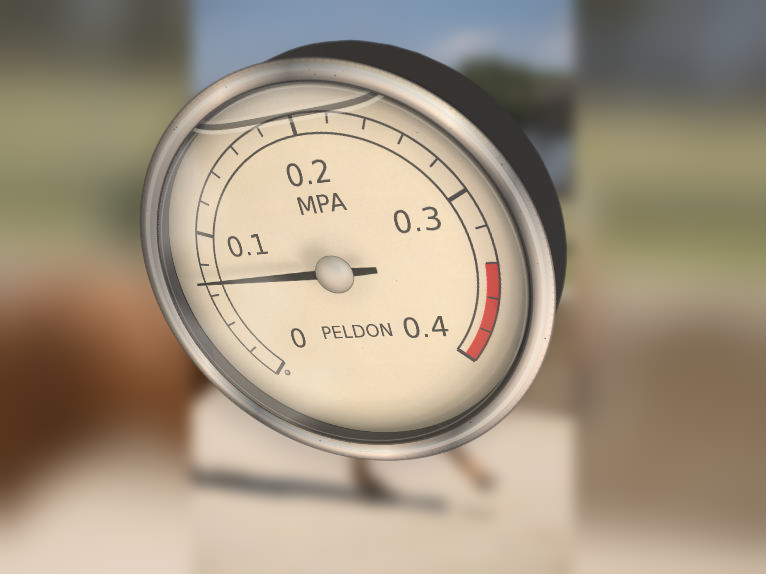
0.07 MPa
